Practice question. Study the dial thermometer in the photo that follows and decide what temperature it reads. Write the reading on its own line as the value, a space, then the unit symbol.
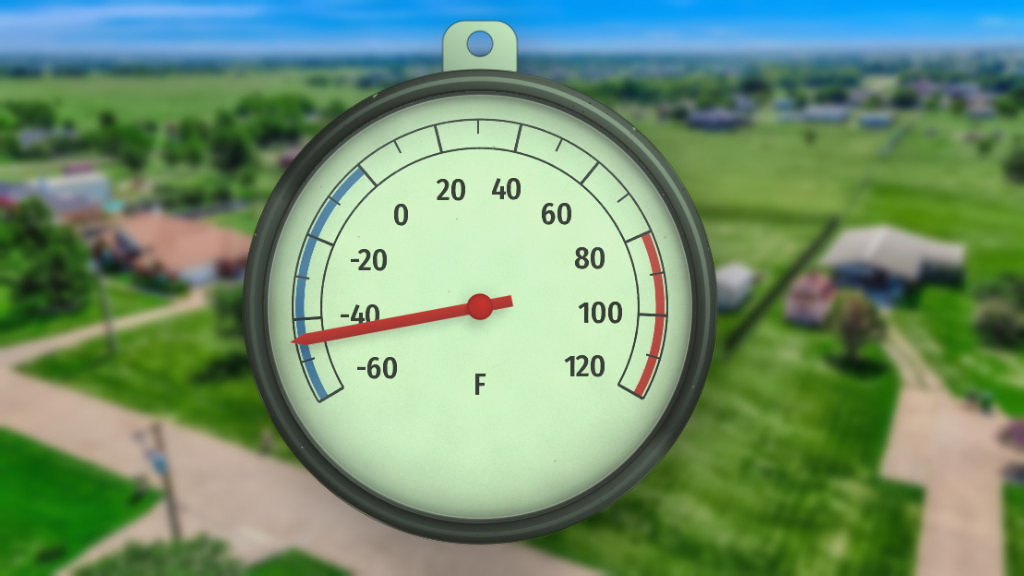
-45 °F
